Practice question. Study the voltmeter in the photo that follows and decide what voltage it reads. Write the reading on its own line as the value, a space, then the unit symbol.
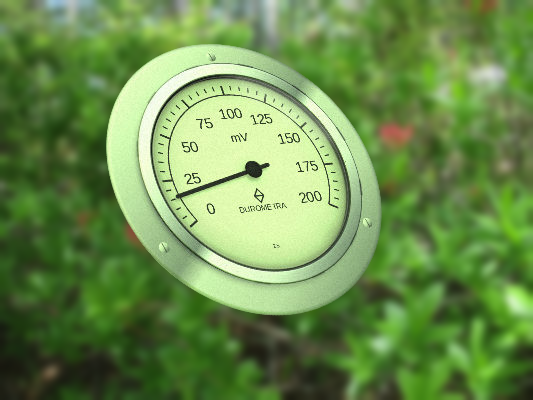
15 mV
